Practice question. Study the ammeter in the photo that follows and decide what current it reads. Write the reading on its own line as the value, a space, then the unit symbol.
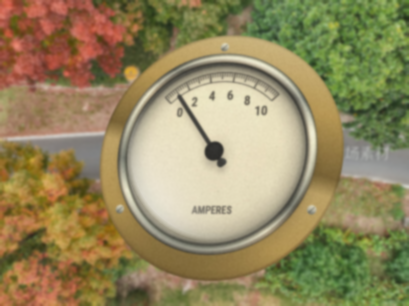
1 A
